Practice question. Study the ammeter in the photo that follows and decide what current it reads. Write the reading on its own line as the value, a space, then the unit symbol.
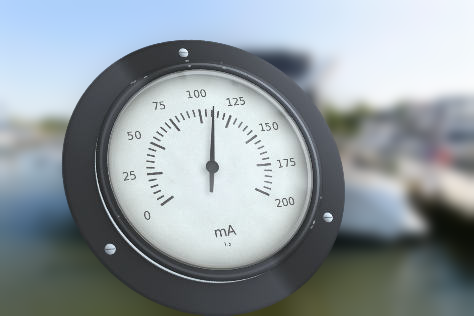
110 mA
